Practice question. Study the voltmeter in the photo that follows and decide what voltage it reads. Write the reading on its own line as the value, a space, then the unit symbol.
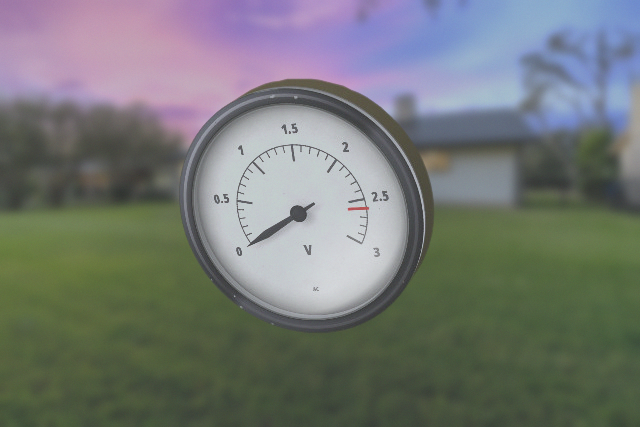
0 V
